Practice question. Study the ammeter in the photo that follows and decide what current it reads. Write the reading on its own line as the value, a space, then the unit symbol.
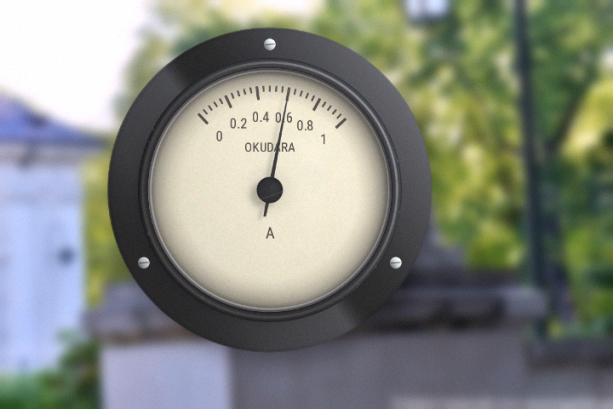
0.6 A
